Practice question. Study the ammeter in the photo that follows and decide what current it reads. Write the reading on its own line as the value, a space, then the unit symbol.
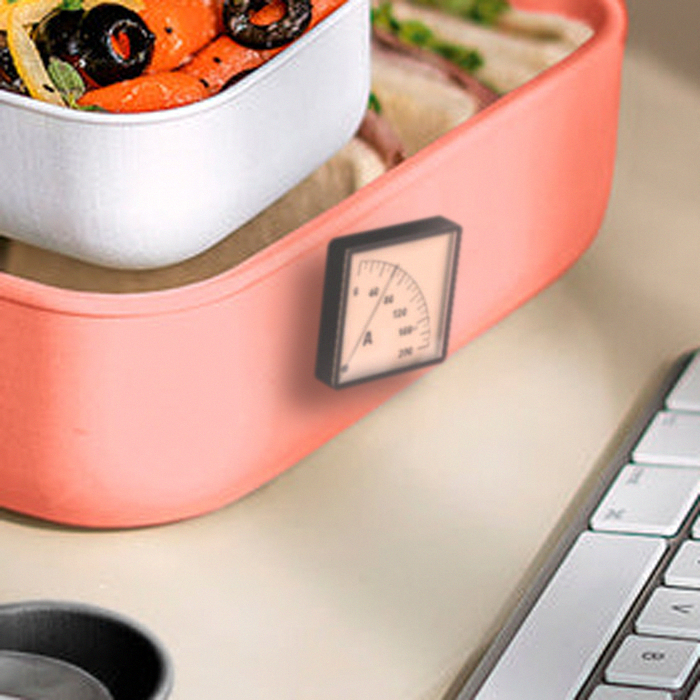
60 A
